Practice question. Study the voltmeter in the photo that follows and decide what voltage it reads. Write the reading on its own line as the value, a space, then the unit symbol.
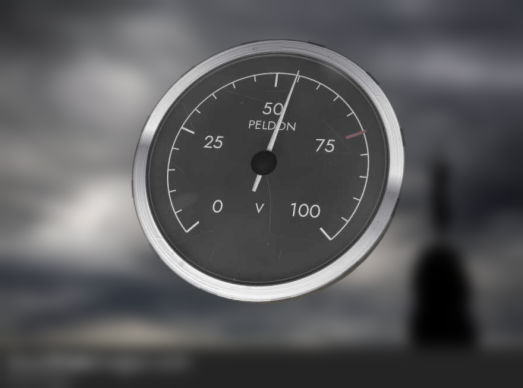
55 V
